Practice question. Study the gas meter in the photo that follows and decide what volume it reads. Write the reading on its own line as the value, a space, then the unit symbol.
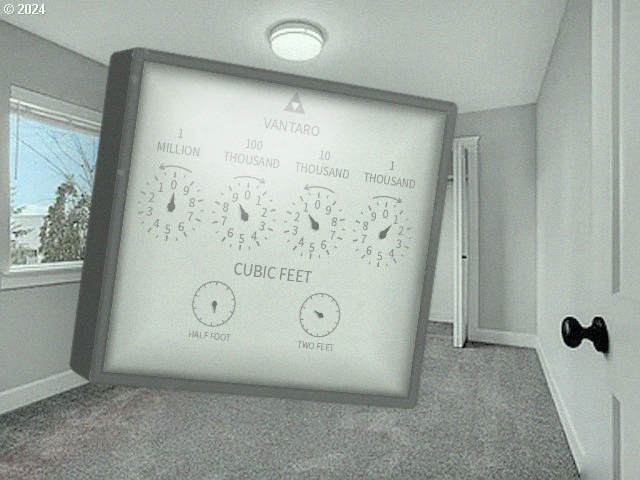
991100 ft³
